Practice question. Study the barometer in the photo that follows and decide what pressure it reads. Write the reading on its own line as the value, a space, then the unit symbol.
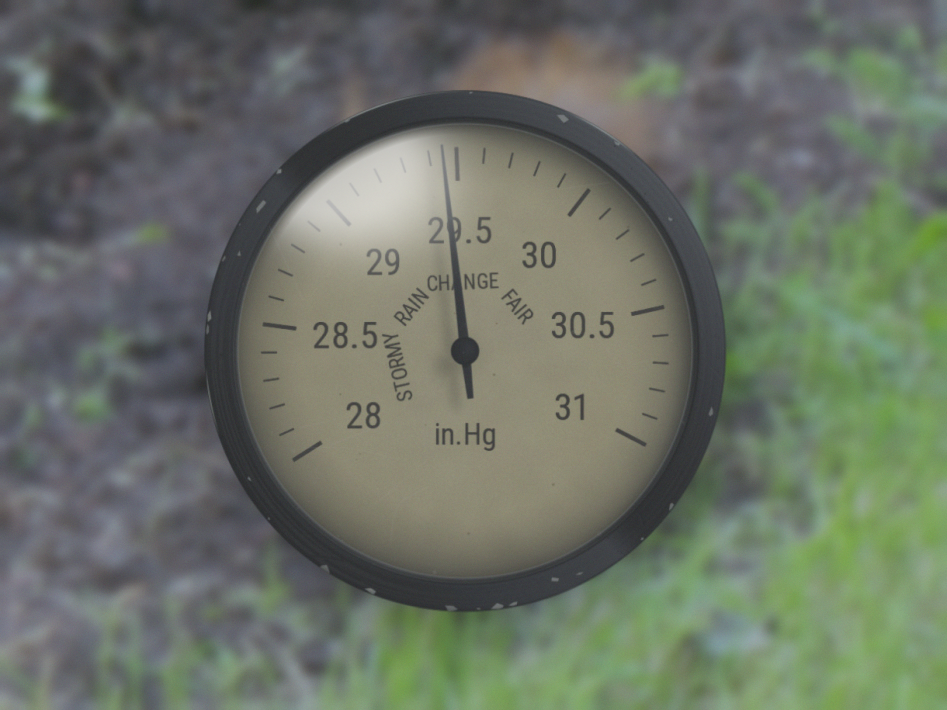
29.45 inHg
